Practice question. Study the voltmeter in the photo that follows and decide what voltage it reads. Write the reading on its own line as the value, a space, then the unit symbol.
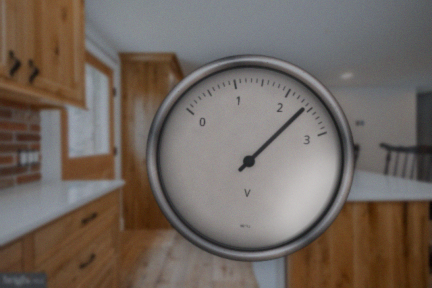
2.4 V
